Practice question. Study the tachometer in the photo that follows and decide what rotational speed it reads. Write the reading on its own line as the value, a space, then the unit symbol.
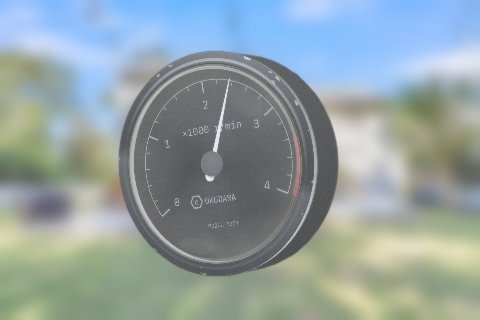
2400 rpm
